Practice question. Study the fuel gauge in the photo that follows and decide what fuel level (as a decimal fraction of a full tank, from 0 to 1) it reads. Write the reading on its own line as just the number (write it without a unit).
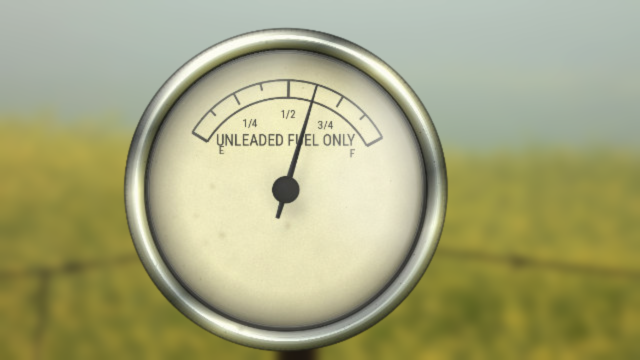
0.625
